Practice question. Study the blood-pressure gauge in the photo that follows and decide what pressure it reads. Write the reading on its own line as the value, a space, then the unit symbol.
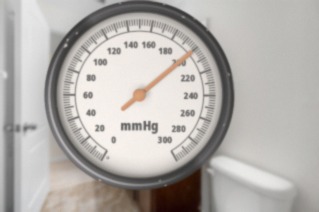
200 mmHg
